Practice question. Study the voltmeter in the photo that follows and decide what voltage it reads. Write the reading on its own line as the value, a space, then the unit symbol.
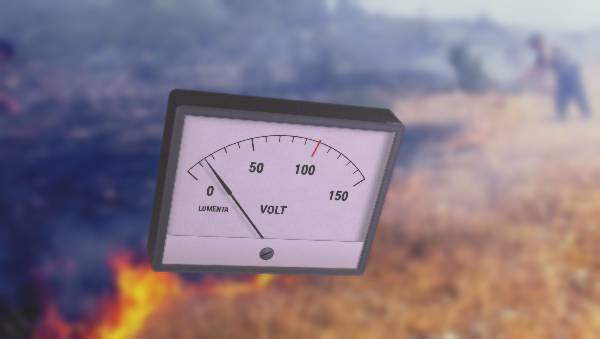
15 V
